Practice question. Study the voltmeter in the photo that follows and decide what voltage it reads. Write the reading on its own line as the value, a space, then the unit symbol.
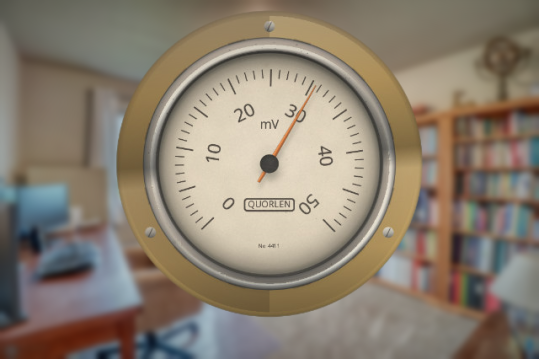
30.5 mV
